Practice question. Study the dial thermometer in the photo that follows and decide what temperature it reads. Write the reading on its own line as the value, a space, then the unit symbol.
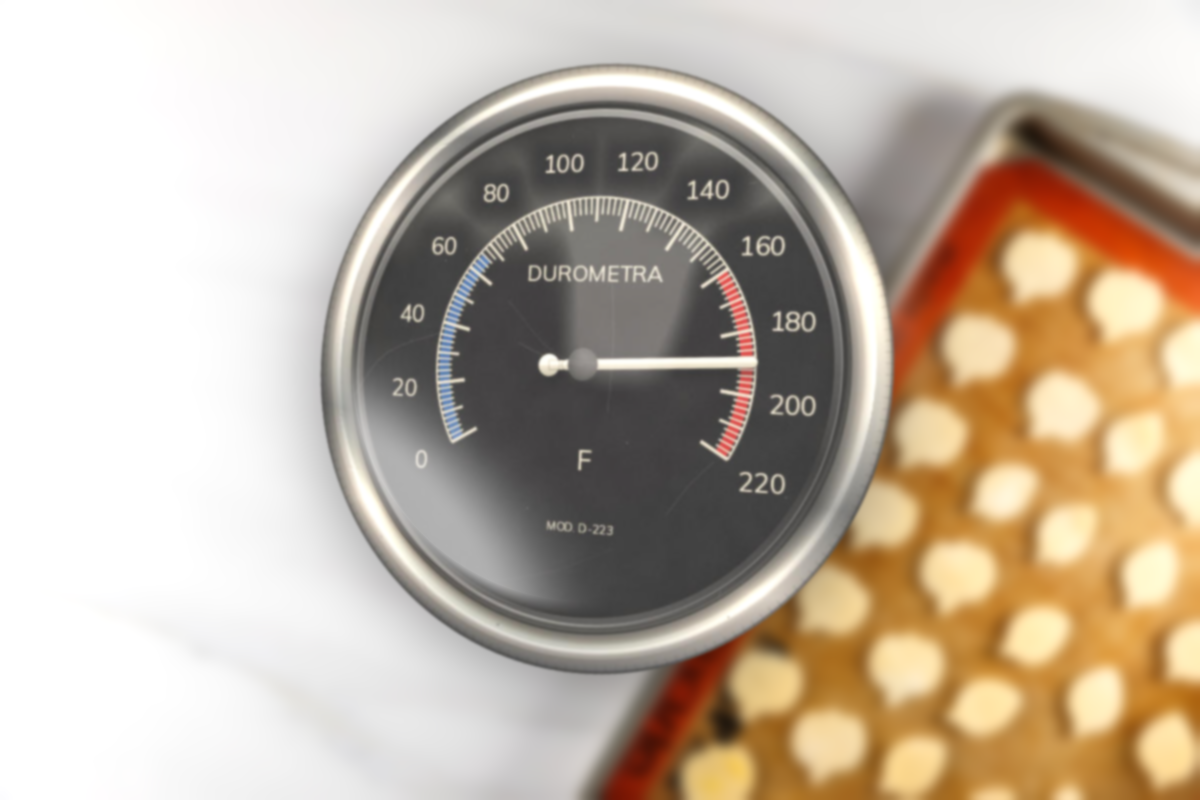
190 °F
